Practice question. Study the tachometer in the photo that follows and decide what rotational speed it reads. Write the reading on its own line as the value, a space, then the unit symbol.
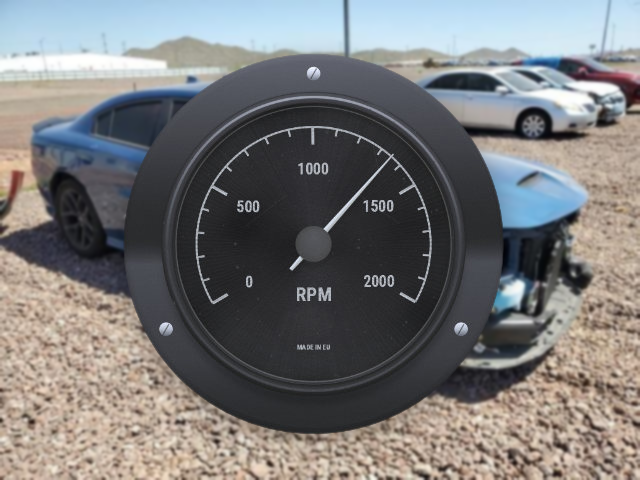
1350 rpm
